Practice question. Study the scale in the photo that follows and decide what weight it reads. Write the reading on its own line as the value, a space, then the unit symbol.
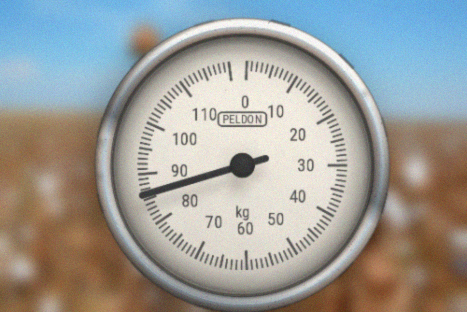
86 kg
